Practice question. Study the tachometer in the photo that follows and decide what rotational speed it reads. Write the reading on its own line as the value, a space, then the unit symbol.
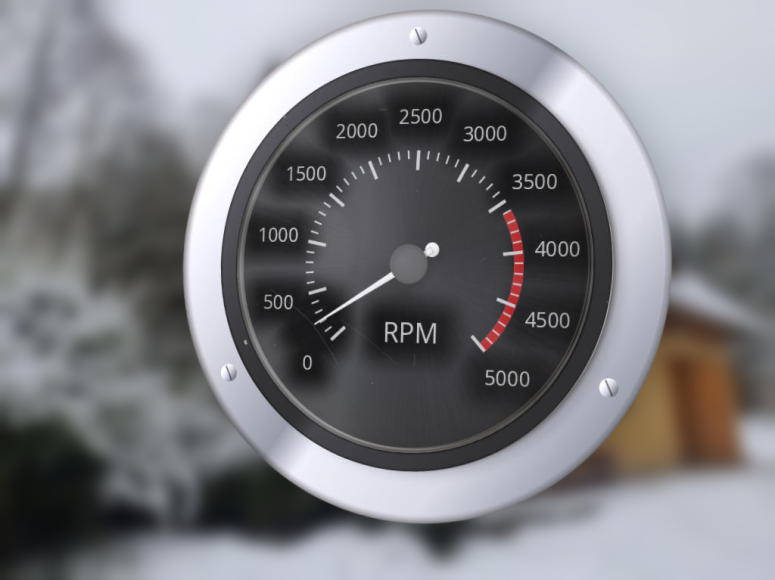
200 rpm
